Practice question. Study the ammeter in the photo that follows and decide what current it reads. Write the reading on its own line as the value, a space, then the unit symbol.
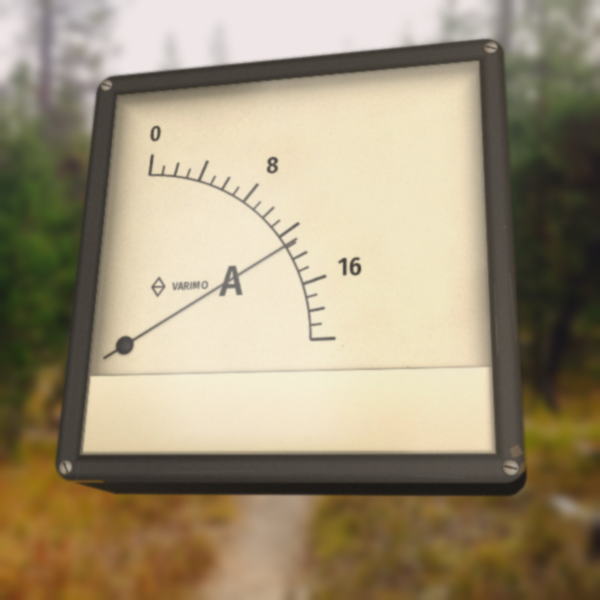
13 A
